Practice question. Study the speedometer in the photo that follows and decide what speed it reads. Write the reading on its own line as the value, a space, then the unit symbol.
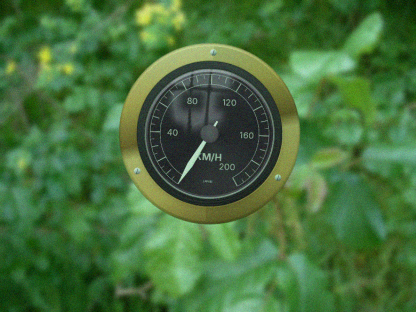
0 km/h
